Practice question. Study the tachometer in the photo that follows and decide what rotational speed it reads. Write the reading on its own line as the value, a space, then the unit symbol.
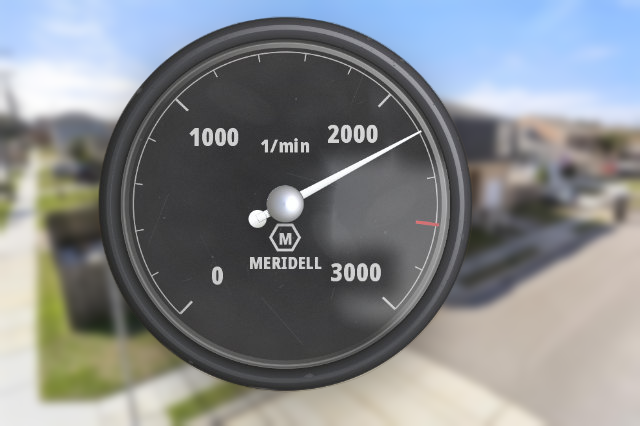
2200 rpm
